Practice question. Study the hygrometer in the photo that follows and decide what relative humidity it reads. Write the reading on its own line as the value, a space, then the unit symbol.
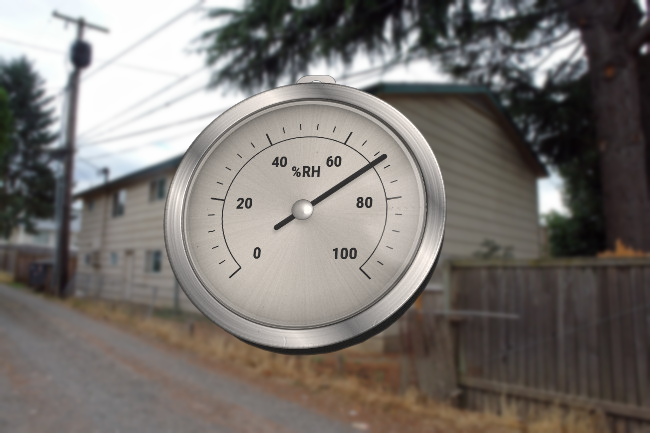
70 %
